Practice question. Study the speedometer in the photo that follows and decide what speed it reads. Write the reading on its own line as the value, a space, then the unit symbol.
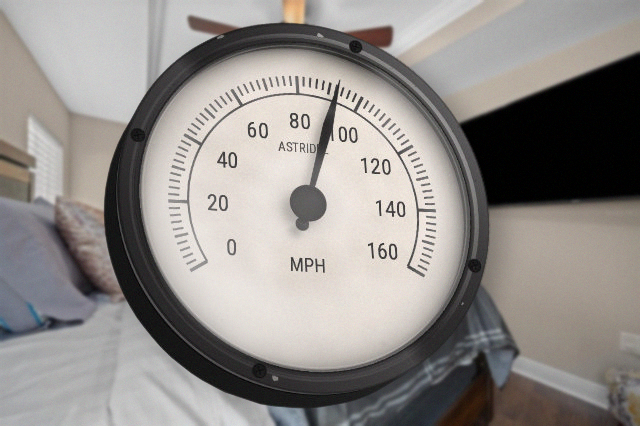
92 mph
